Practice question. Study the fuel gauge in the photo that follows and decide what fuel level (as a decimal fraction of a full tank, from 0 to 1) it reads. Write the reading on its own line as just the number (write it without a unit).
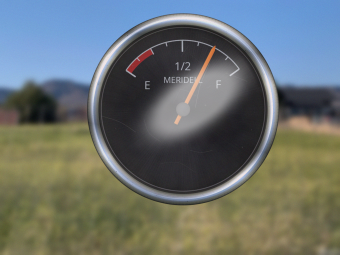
0.75
